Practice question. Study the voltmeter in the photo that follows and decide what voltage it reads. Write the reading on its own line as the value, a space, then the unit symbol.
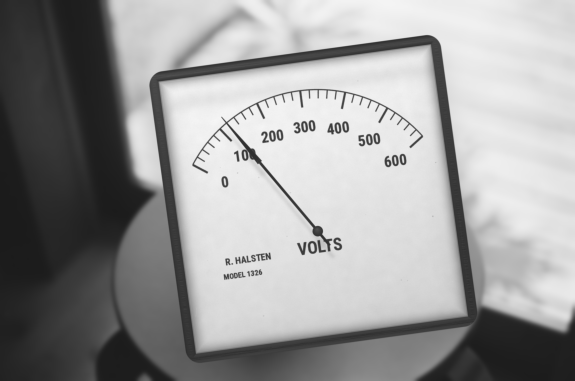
120 V
